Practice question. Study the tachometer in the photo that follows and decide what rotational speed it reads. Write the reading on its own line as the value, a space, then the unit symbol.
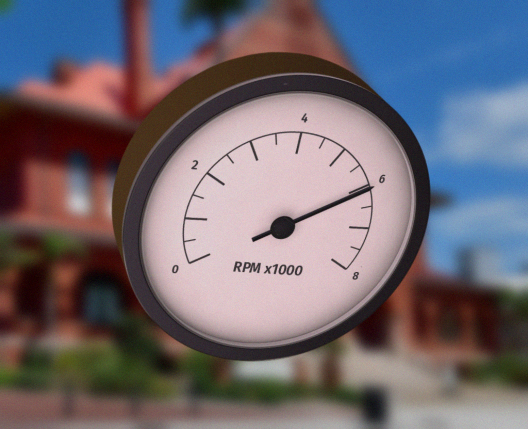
6000 rpm
